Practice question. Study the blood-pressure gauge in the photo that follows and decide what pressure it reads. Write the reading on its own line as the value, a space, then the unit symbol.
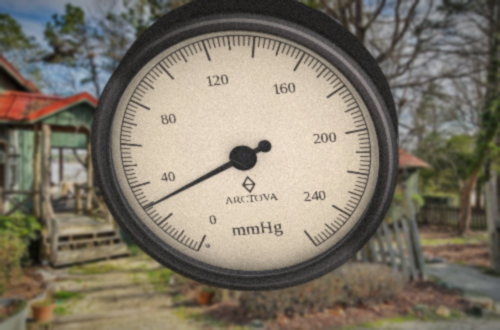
30 mmHg
